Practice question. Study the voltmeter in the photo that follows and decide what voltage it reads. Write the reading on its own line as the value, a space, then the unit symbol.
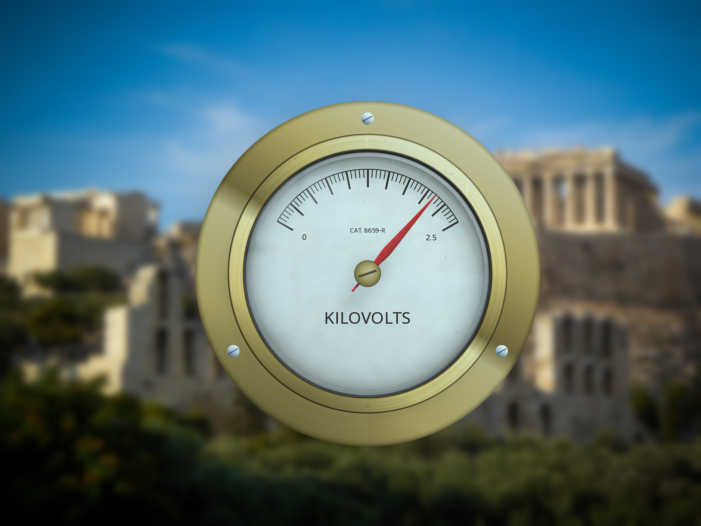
2.1 kV
